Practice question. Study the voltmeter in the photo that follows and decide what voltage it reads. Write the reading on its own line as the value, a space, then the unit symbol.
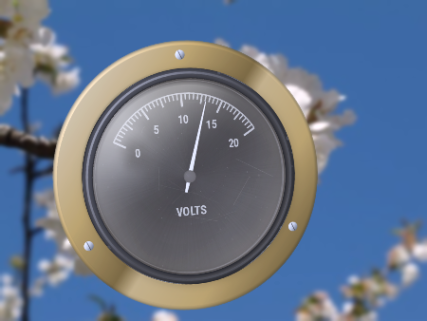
13 V
